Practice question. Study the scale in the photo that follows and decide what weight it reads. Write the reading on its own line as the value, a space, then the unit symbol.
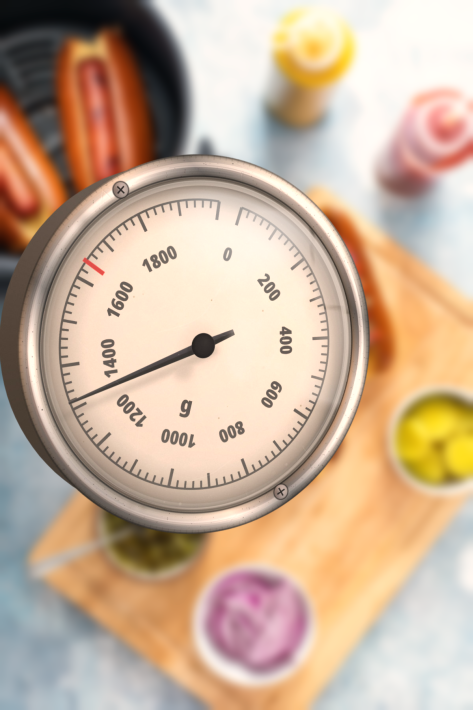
1320 g
